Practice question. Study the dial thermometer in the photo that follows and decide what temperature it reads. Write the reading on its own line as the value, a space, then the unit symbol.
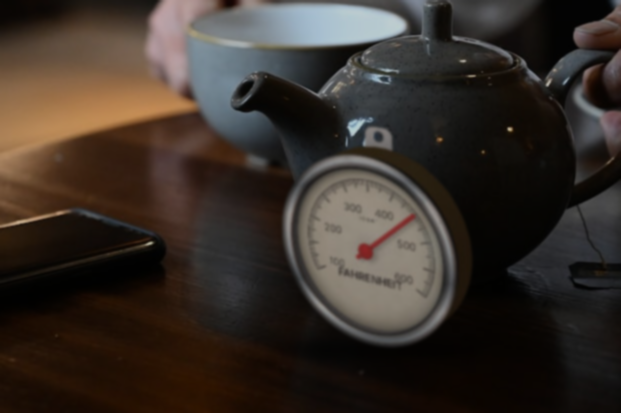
450 °F
